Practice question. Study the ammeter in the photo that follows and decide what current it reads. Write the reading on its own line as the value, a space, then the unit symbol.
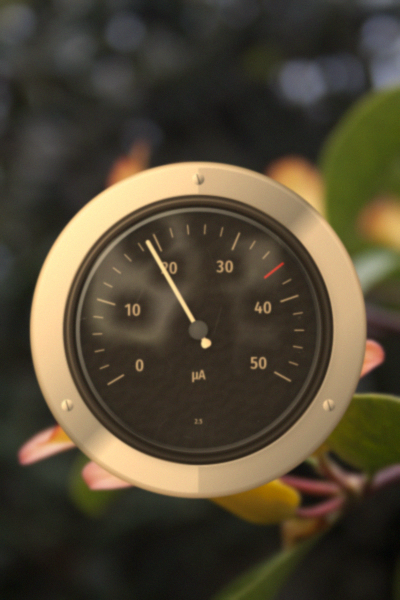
19 µA
